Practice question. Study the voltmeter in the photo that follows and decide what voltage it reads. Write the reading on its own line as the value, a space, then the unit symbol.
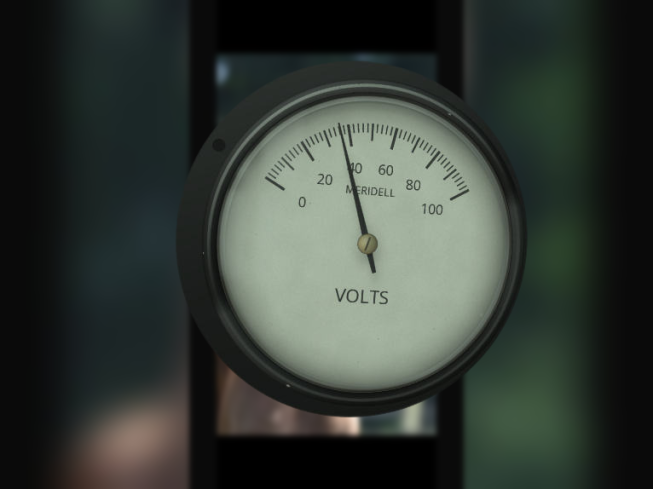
36 V
